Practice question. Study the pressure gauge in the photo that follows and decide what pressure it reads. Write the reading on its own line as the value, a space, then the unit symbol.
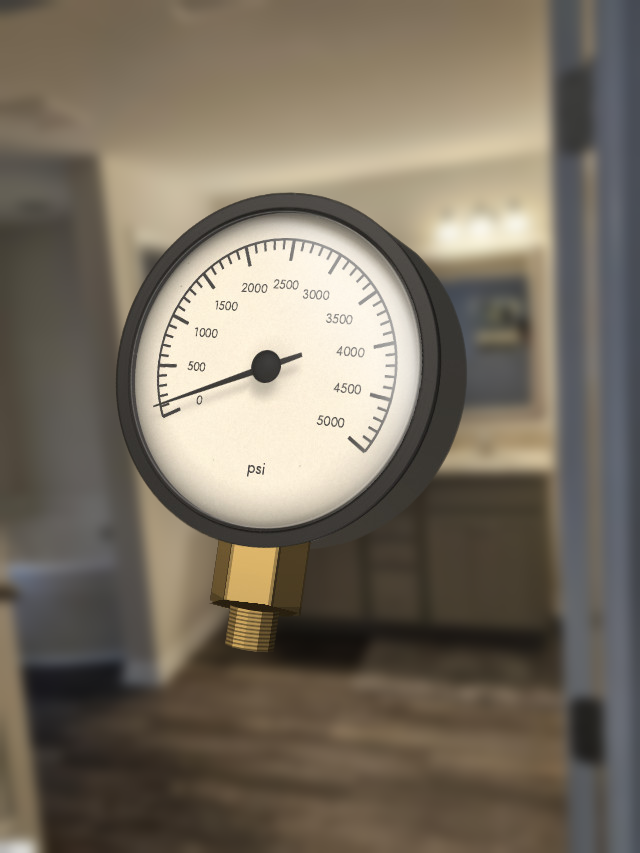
100 psi
